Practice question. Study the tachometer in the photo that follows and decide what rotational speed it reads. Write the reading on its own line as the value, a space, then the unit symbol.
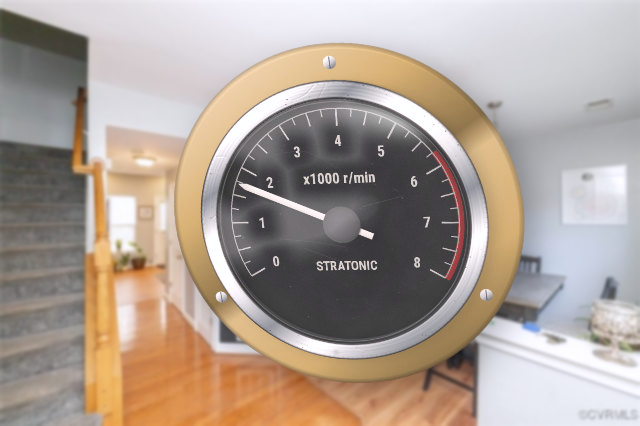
1750 rpm
